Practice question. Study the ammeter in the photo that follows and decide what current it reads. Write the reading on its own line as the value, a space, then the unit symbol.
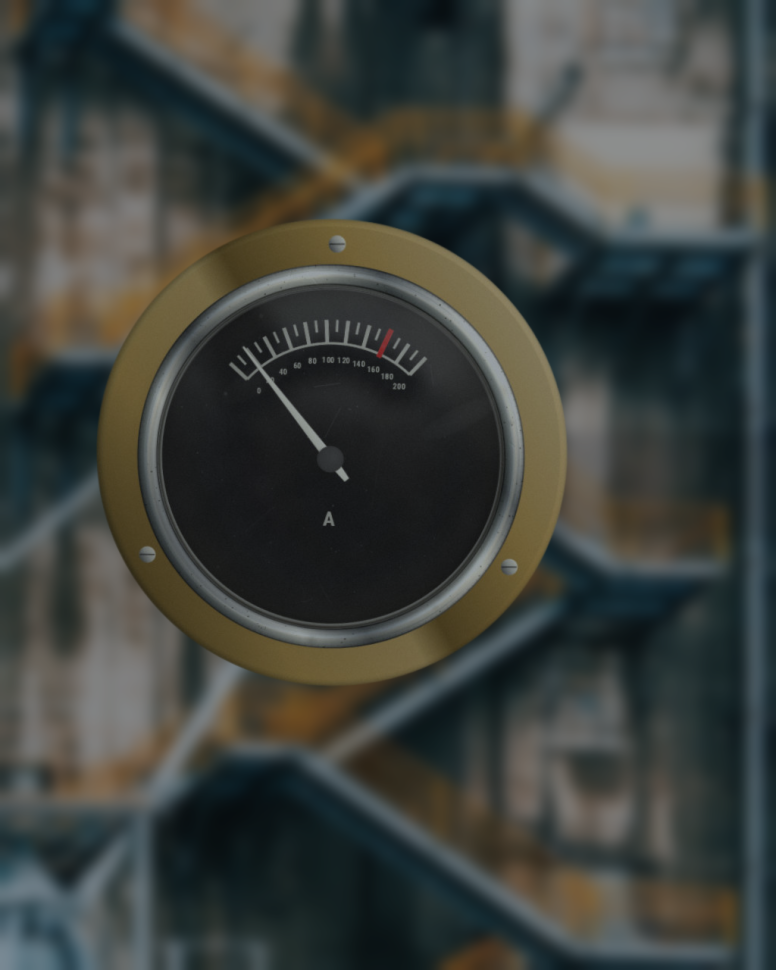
20 A
